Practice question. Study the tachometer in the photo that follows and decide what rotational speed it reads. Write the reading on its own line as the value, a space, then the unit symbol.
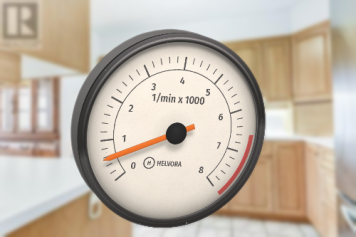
600 rpm
